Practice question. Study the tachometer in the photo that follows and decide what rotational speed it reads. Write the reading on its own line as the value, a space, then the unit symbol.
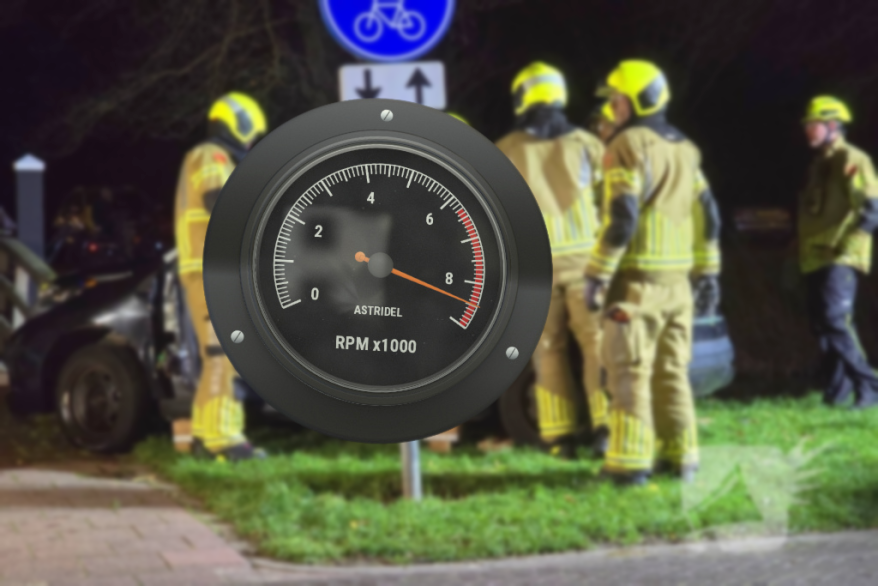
8500 rpm
